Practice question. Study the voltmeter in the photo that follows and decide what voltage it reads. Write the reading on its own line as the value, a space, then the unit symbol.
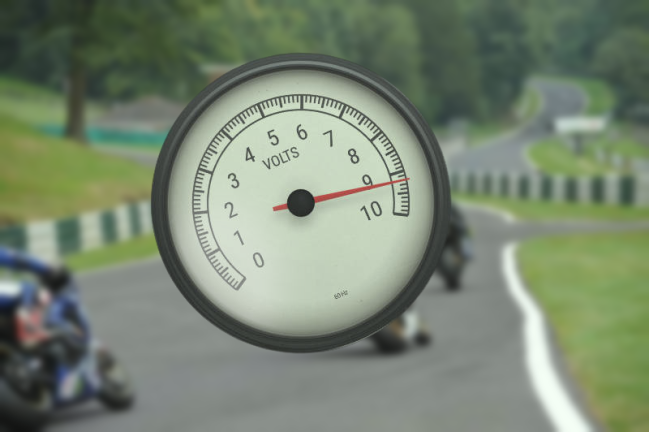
9.2 V
